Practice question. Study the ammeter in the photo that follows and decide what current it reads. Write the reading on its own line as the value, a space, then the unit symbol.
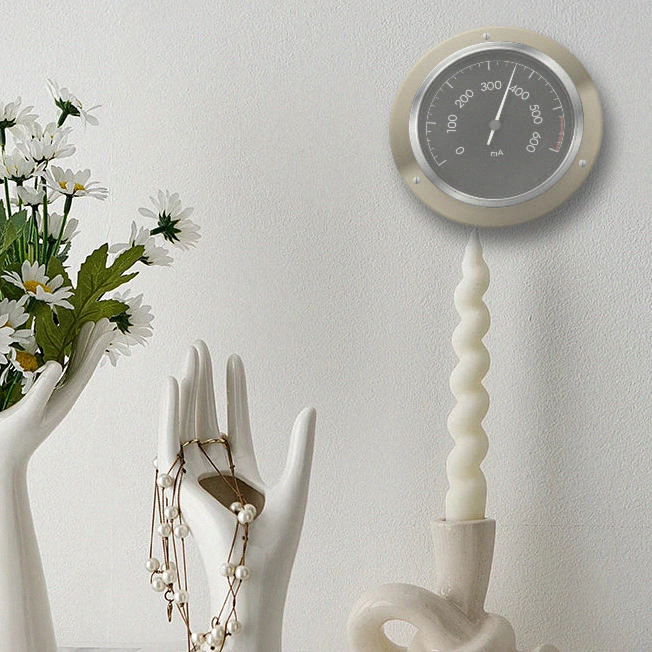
360 mA
